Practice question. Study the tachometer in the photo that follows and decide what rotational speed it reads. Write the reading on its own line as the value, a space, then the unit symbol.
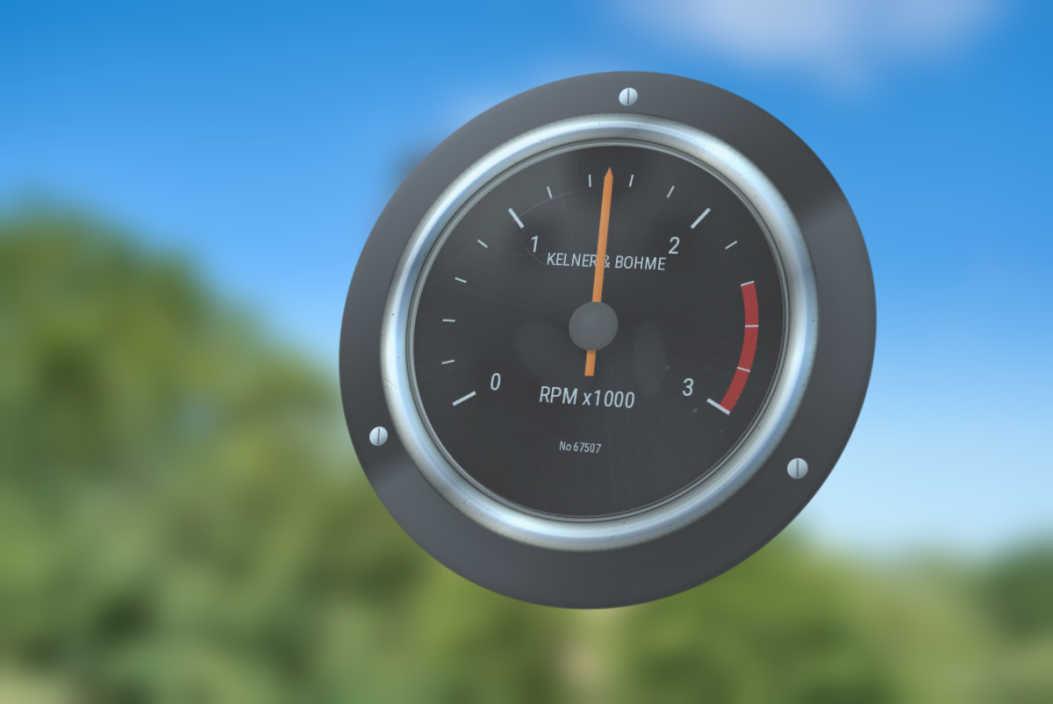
1500 rpm
